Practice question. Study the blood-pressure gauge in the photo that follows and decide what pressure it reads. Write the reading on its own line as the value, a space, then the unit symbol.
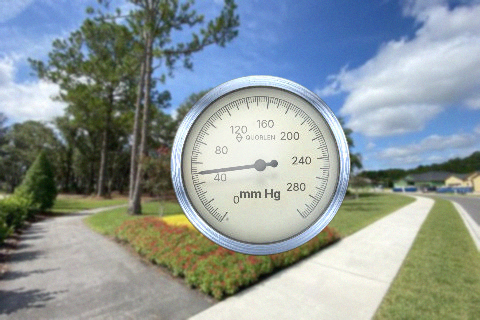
50 mmHg
